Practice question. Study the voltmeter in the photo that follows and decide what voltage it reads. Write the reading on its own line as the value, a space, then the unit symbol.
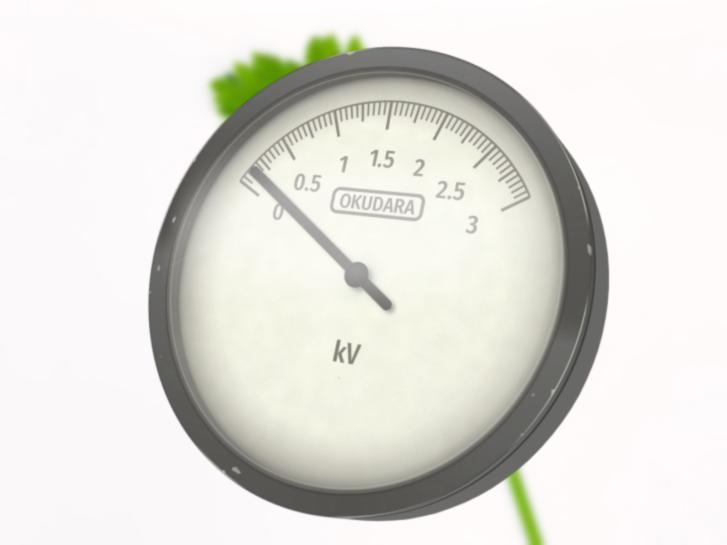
0.15 kV
